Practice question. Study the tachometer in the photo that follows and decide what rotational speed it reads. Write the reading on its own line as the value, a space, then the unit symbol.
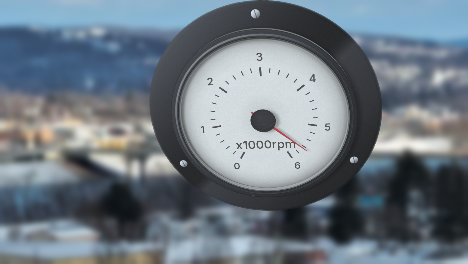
5600 rpm
